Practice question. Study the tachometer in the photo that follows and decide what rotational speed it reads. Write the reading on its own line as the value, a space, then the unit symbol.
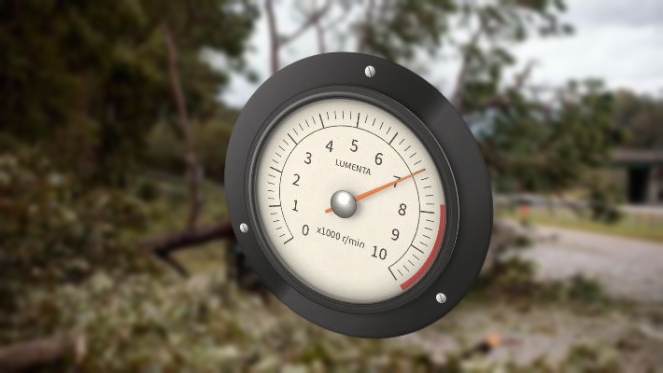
7000 rpm
